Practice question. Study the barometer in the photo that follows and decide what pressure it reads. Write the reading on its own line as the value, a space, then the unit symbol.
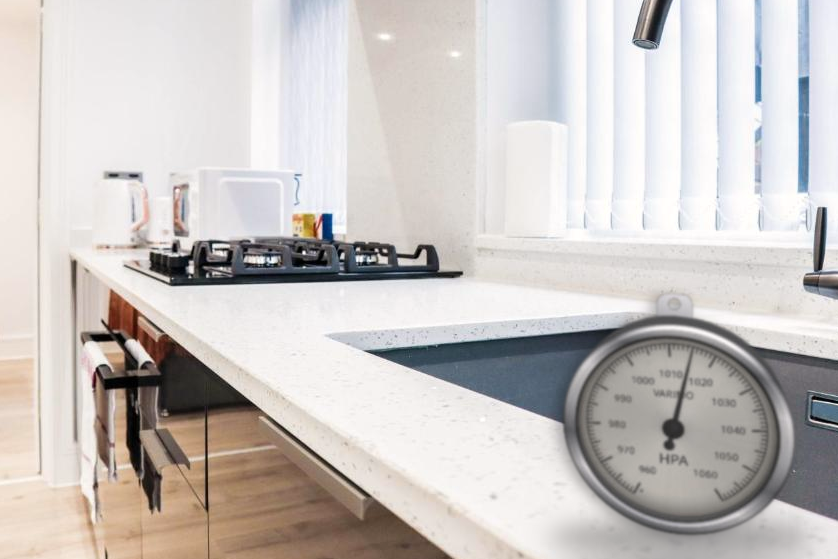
1015 hPa
